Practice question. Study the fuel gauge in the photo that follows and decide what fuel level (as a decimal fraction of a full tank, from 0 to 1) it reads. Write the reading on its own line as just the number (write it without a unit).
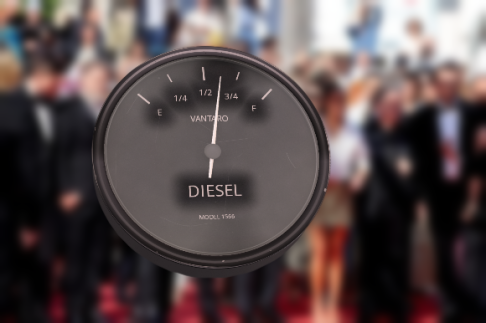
0.625
